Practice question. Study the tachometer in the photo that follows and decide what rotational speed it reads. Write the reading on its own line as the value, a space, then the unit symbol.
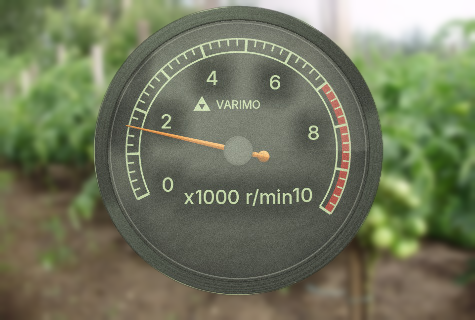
1600 rpm
